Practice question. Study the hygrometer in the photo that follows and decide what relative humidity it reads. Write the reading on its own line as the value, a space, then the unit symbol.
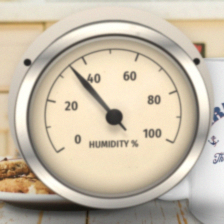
35 %
